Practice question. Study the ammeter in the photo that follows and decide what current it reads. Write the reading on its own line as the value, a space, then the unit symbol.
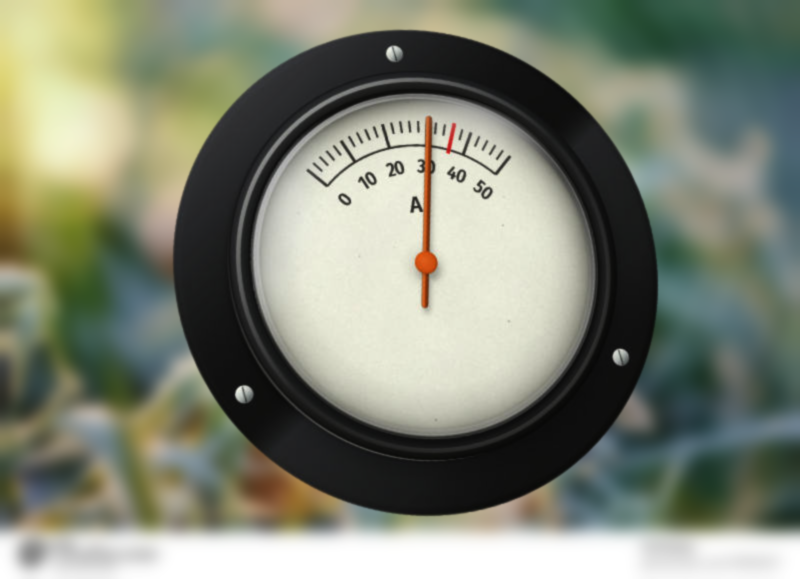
30 A
